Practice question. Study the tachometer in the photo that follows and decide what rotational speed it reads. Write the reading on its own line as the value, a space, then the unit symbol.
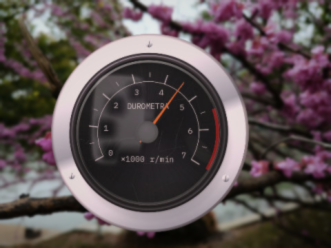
4500 rpm
